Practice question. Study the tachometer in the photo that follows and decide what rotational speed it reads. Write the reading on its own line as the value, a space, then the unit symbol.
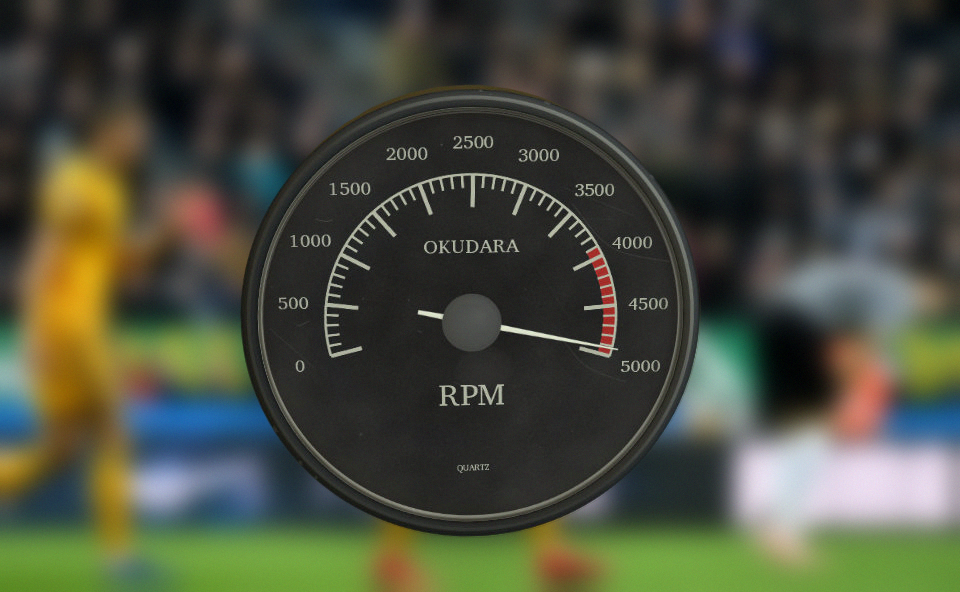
4900 rpm
